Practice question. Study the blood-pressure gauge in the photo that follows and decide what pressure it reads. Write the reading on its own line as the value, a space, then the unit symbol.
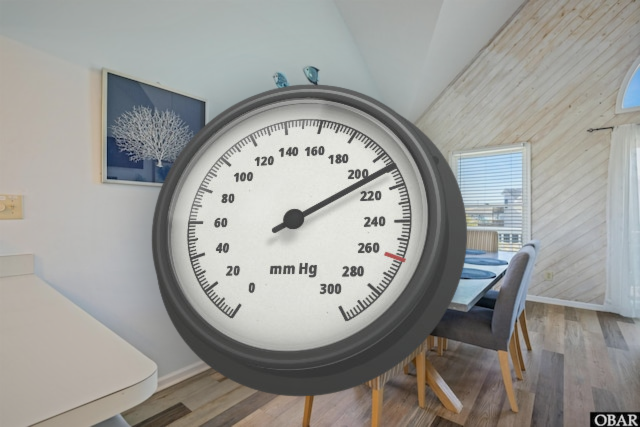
210 mmHg
